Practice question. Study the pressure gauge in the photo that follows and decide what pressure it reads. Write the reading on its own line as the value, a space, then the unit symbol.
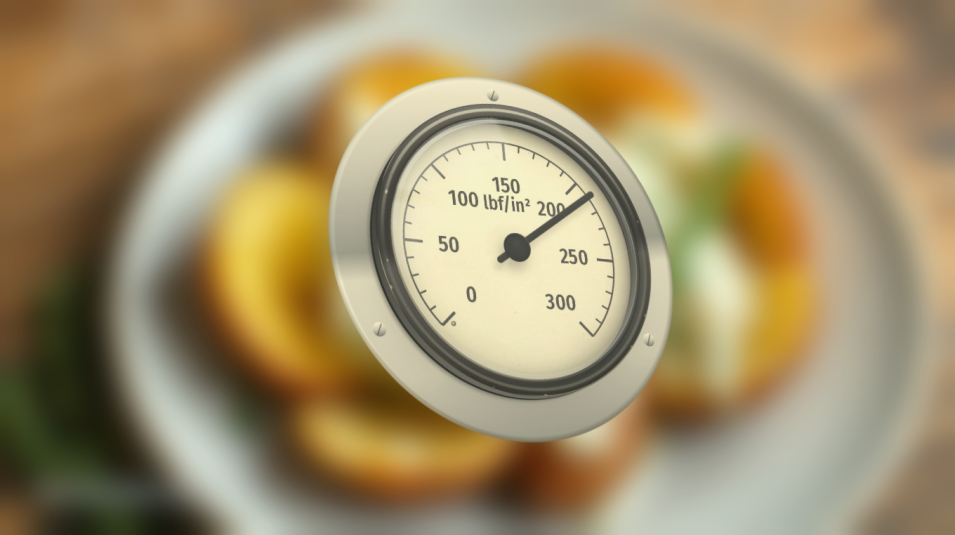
210 psi
